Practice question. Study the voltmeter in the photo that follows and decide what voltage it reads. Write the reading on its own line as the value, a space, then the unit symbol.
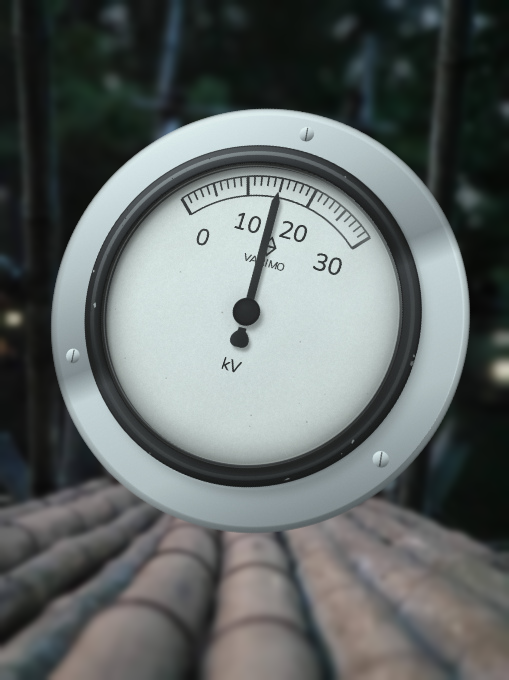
15 kV
